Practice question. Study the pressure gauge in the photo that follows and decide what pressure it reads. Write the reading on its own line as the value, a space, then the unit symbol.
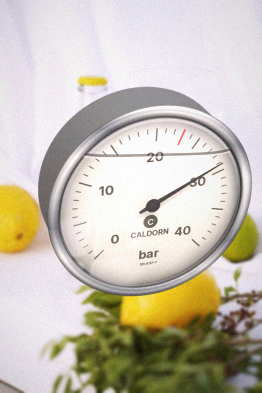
29 bar
